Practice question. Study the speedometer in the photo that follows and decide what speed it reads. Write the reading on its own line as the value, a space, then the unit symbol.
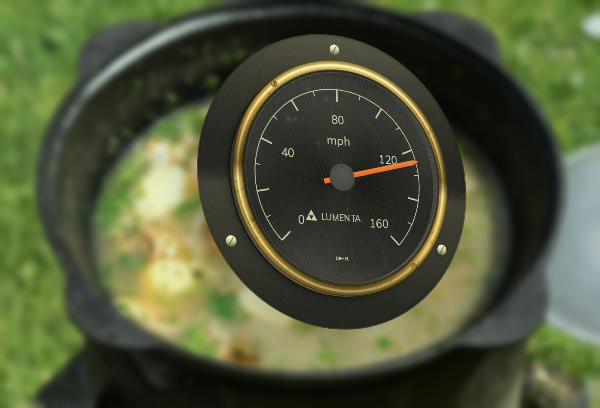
125 mph
